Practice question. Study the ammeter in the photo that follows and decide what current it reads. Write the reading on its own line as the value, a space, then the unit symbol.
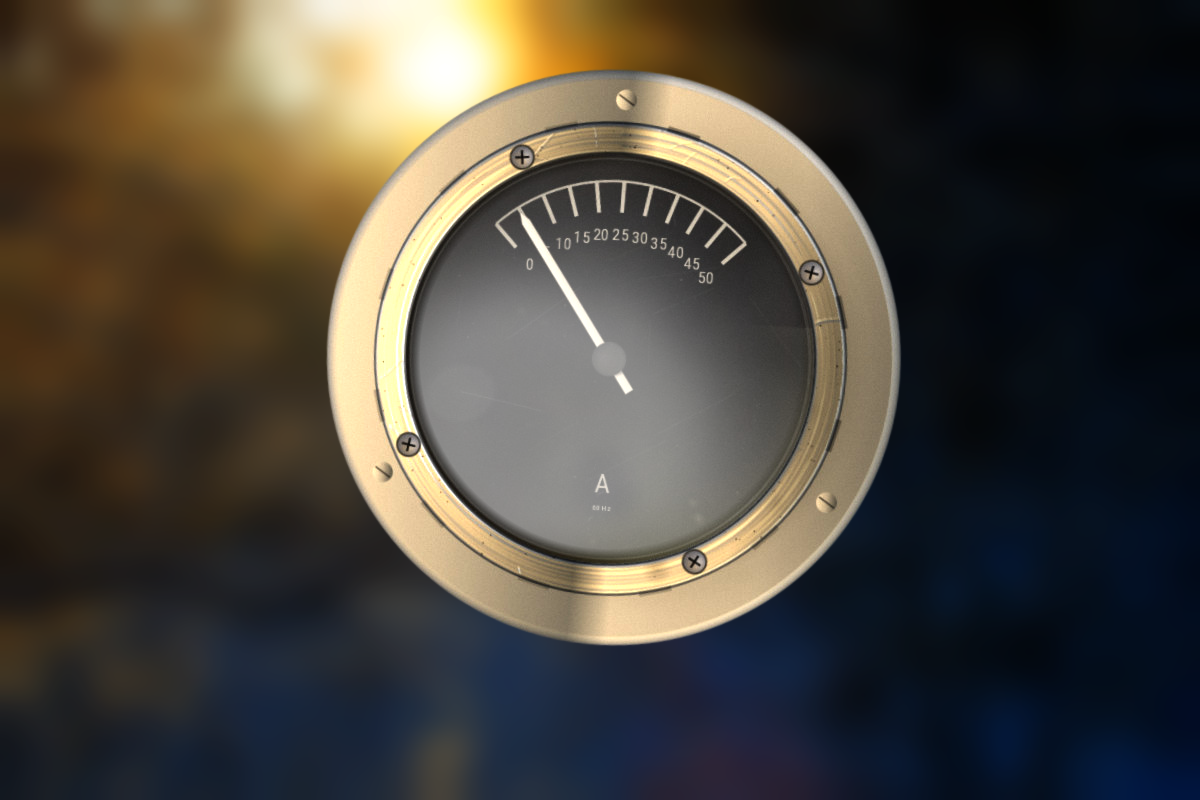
5 A
